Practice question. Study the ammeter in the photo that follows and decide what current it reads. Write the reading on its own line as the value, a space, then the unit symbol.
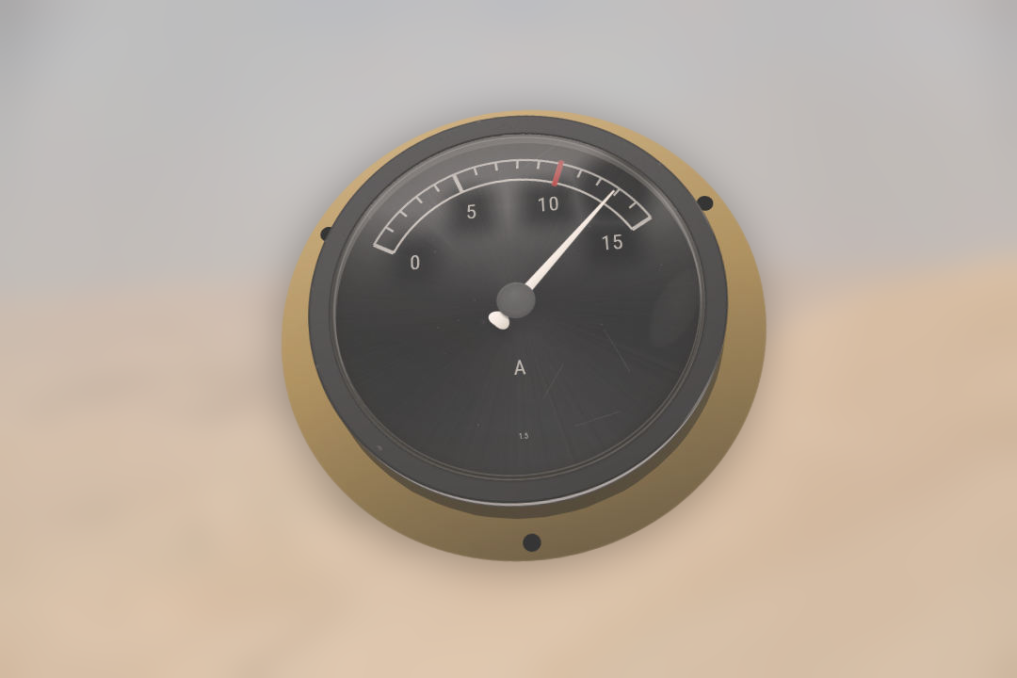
13 A
